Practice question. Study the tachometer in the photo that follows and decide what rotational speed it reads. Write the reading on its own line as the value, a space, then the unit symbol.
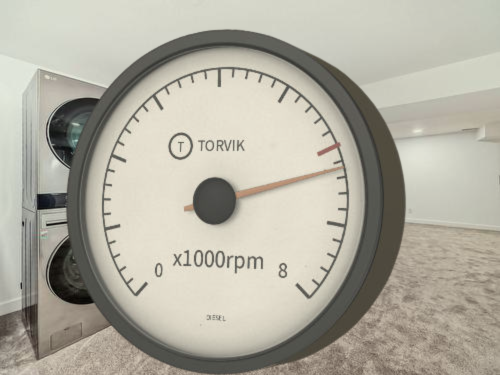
6300 rpm
